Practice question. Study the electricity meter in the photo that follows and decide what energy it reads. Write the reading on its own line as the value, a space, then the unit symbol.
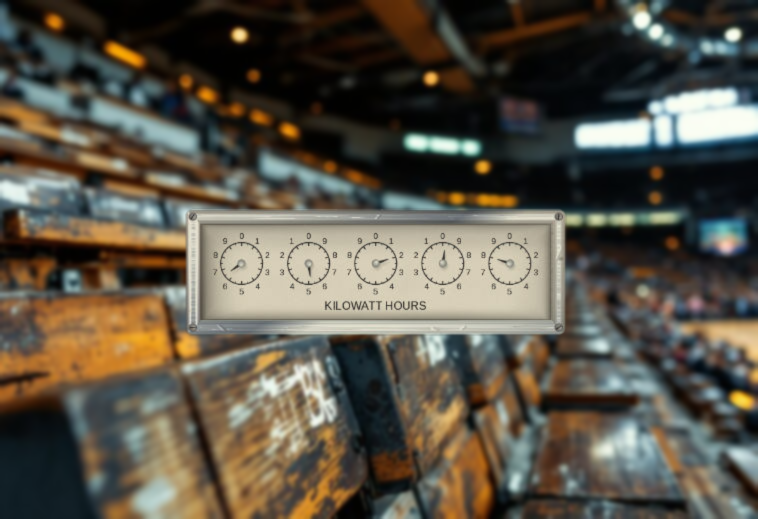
65198 kWh
